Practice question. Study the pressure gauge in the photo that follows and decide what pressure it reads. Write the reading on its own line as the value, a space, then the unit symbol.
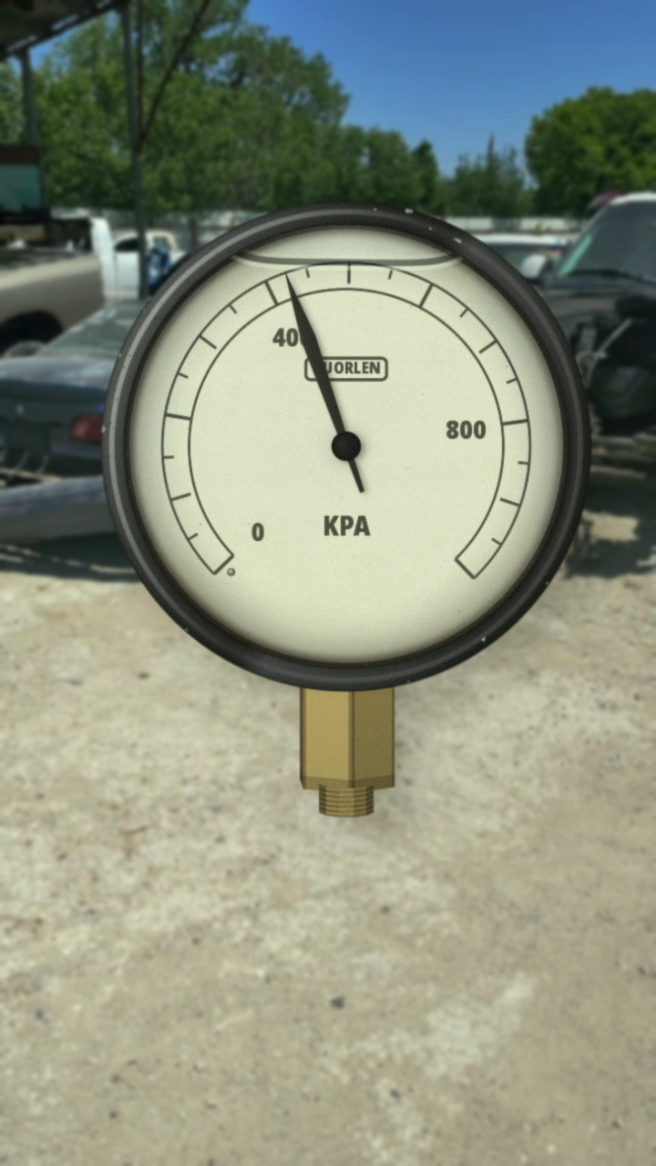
425 kPa
